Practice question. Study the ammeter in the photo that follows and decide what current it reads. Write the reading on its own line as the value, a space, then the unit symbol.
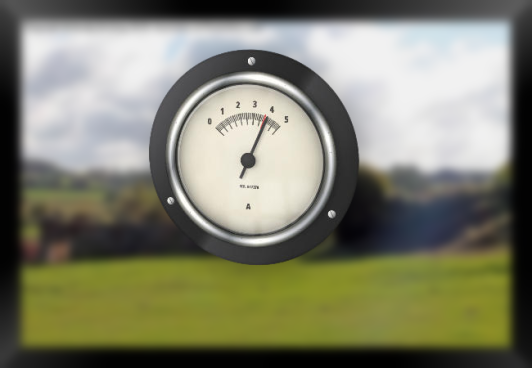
4 A
